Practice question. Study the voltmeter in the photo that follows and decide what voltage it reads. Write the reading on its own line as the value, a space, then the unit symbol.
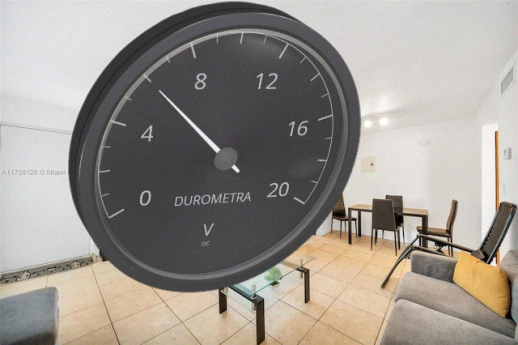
6 V
